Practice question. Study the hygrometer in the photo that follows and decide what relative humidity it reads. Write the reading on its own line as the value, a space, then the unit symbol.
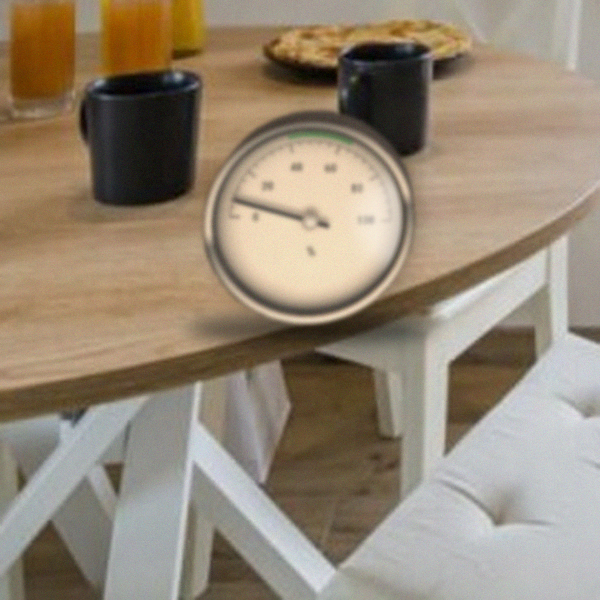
8 %
